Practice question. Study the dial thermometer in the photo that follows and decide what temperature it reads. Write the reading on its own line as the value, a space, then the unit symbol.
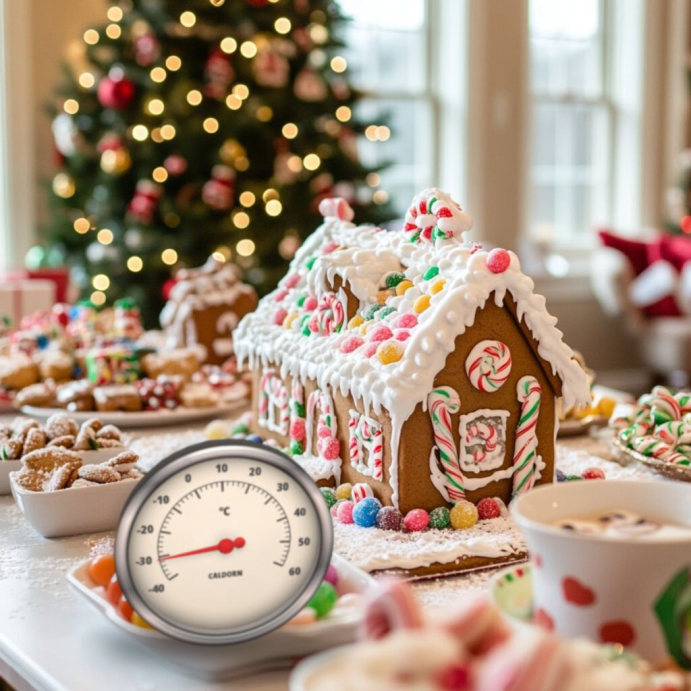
-30 °C
